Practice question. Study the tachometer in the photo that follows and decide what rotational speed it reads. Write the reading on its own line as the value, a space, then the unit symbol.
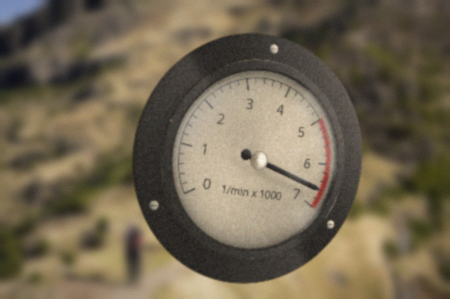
6600 rpm
